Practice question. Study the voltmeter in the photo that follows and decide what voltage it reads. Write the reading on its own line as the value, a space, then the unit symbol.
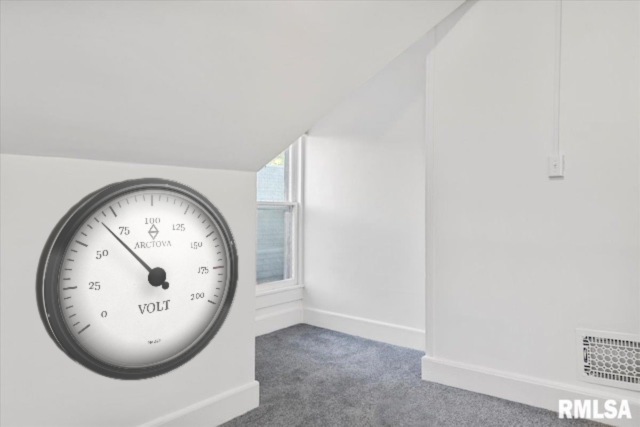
65 V
